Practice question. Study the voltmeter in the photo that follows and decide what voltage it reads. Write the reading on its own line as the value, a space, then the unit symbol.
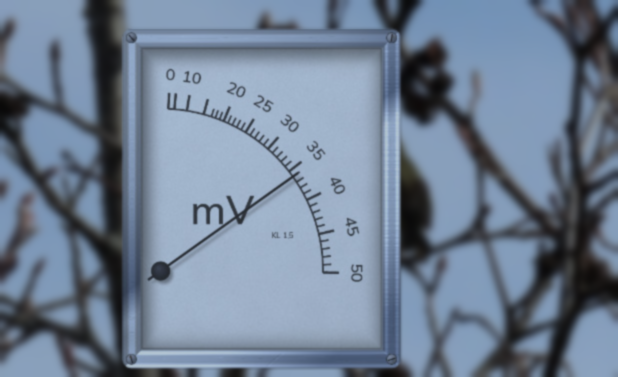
36 mV
